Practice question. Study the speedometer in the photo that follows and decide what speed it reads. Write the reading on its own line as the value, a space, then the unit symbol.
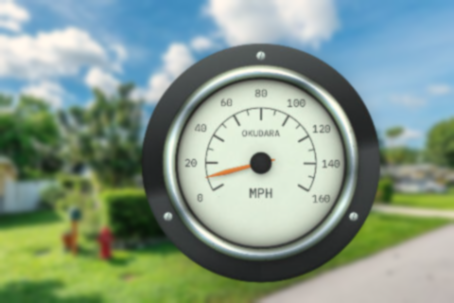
10 mph
